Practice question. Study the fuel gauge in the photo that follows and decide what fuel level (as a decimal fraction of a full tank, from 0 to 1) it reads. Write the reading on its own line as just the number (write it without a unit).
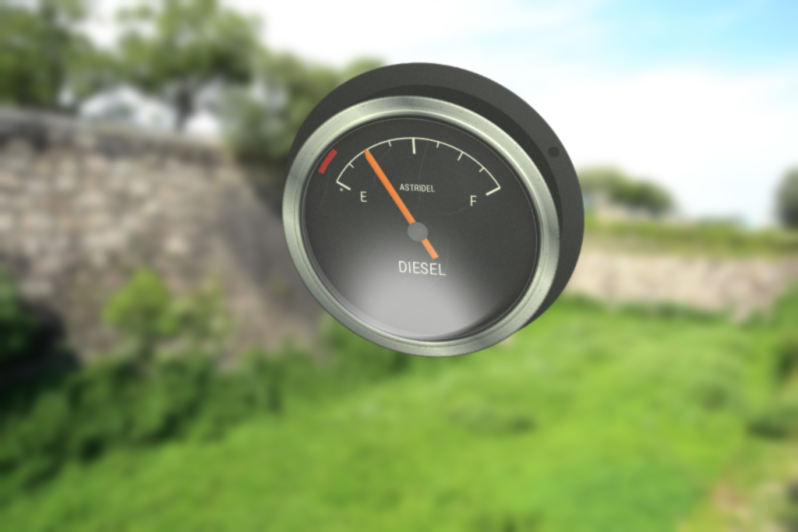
0.25
